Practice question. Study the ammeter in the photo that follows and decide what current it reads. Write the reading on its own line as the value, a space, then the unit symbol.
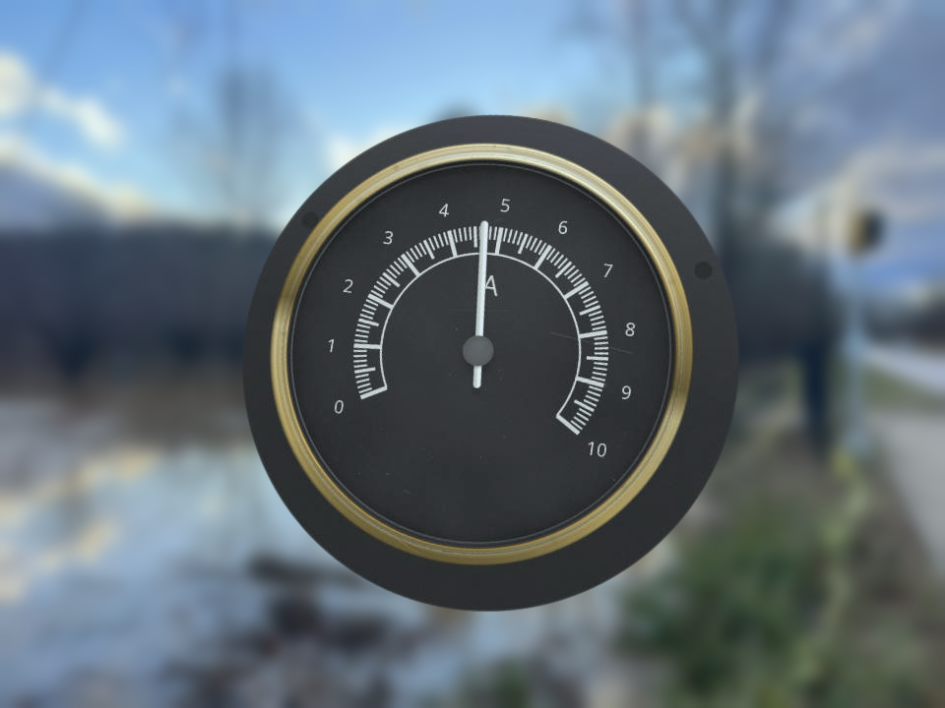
4.7 A
